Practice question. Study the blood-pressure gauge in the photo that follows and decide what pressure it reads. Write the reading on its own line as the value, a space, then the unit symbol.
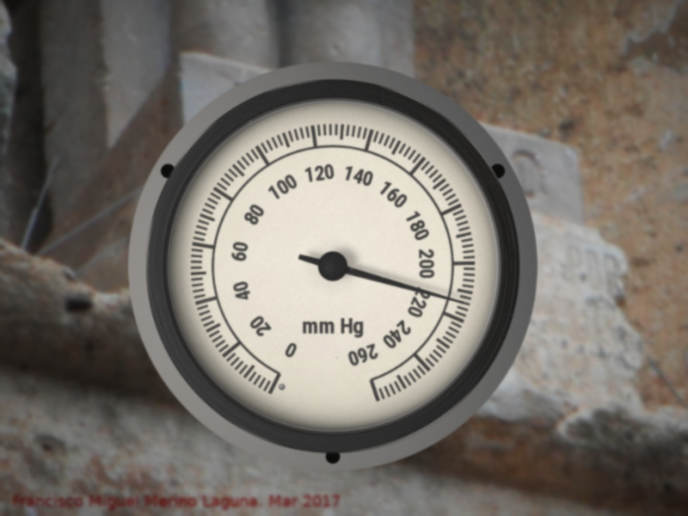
214 mmHg
